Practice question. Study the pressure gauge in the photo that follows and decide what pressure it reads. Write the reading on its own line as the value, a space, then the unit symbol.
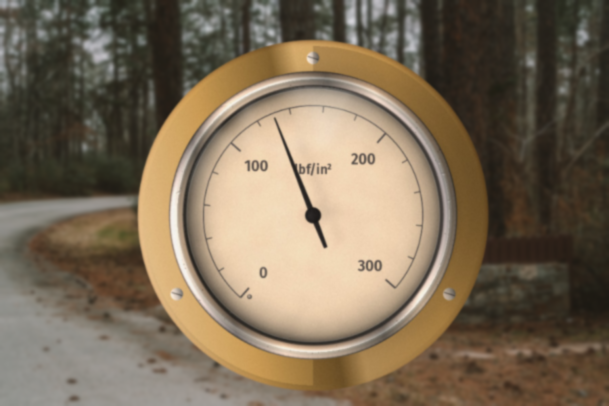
130 psi
